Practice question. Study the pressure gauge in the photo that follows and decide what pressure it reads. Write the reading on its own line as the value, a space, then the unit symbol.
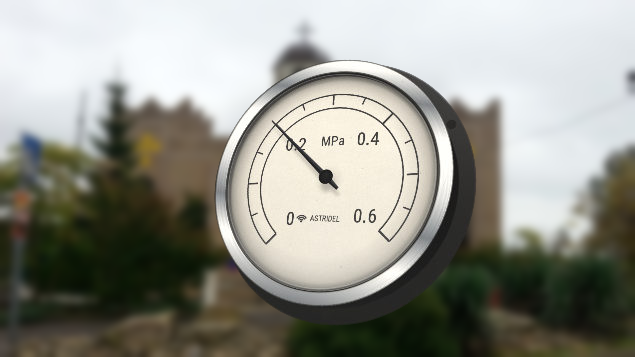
0.2 MPa
